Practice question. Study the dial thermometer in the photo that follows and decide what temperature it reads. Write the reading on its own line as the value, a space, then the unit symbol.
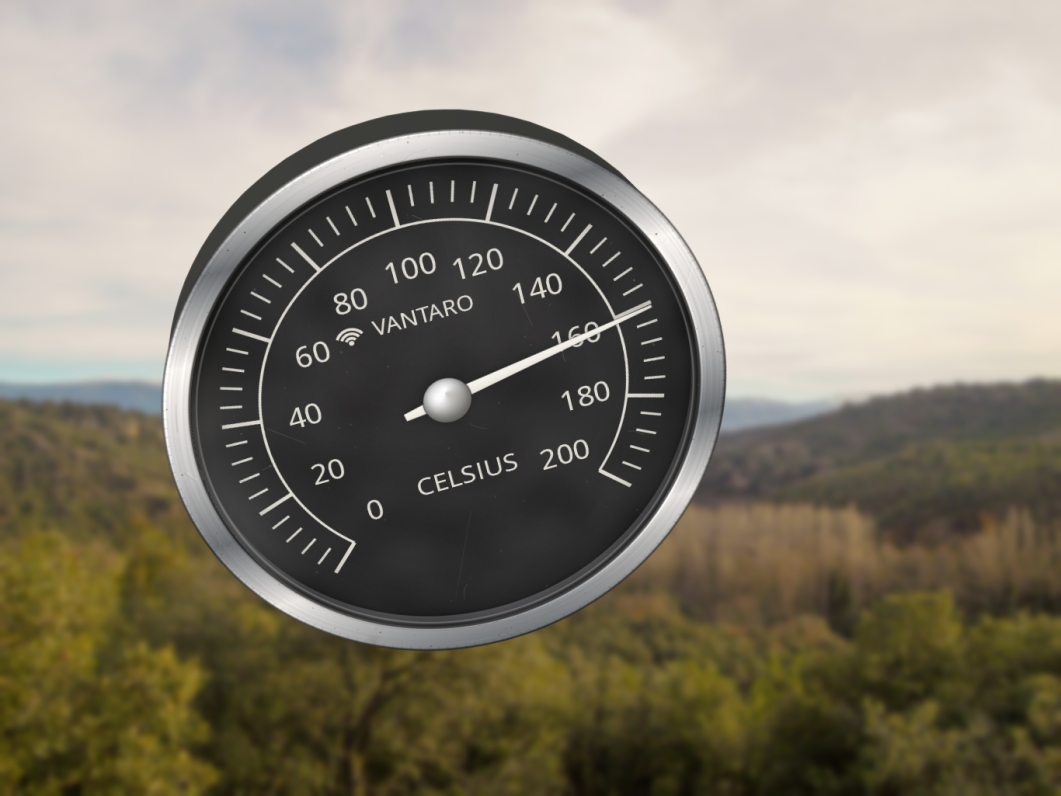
160 °C
